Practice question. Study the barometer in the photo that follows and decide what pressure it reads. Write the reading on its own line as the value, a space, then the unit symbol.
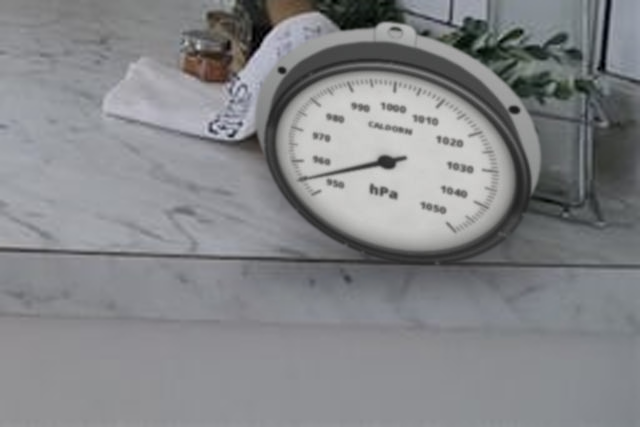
955 hPa
